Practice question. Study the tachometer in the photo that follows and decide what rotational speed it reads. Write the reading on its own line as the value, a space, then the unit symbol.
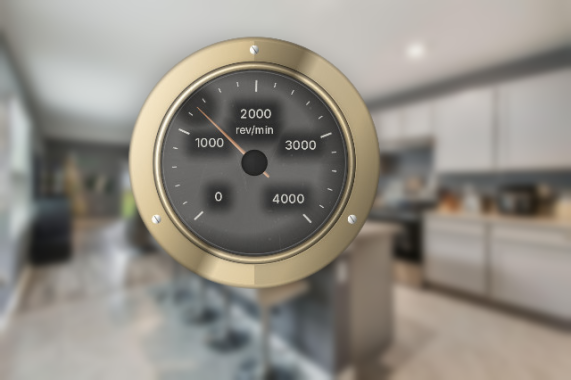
1300 rpm
